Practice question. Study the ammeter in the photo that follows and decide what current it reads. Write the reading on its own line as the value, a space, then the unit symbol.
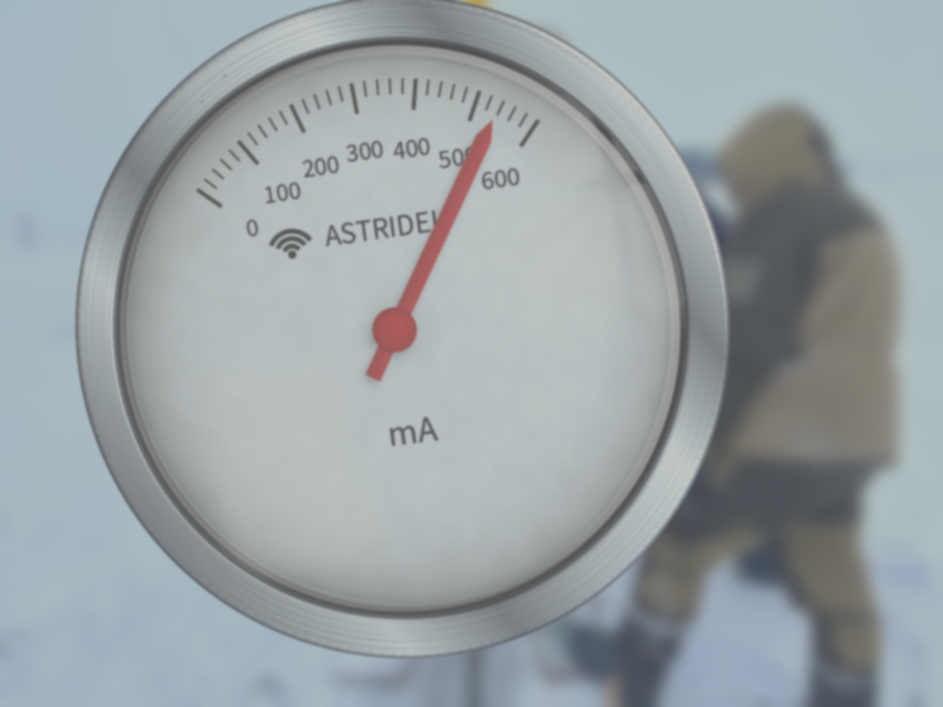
540 mA
